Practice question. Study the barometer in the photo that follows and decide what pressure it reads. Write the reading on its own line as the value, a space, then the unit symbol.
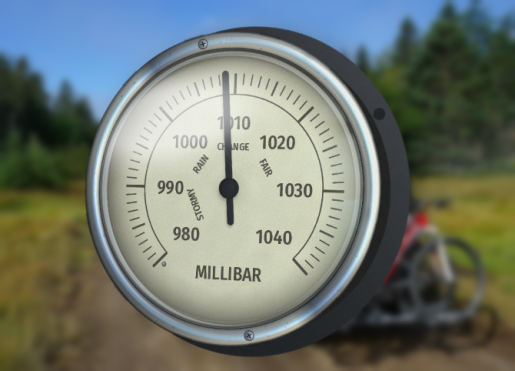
1009 mbar
